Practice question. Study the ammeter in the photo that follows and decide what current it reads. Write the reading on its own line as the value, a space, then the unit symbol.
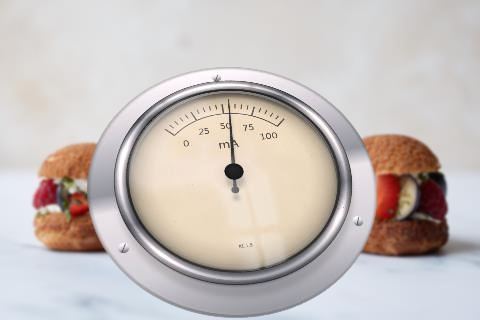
55 mA
